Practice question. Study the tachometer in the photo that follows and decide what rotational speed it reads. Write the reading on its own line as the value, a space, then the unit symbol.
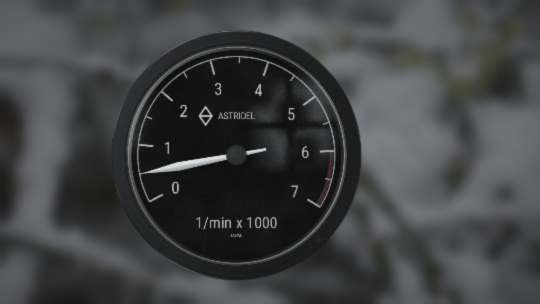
500 rpm
